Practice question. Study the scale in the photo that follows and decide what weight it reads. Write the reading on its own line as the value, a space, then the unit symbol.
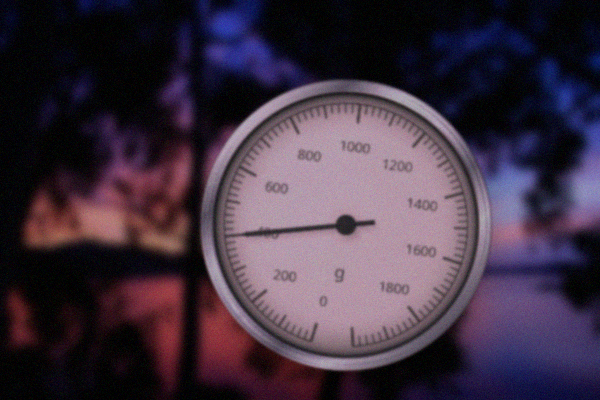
400 g
